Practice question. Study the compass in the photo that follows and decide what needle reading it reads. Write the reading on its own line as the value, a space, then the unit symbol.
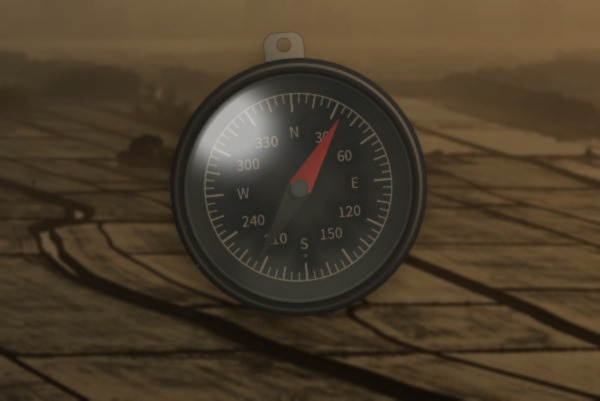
35 °
